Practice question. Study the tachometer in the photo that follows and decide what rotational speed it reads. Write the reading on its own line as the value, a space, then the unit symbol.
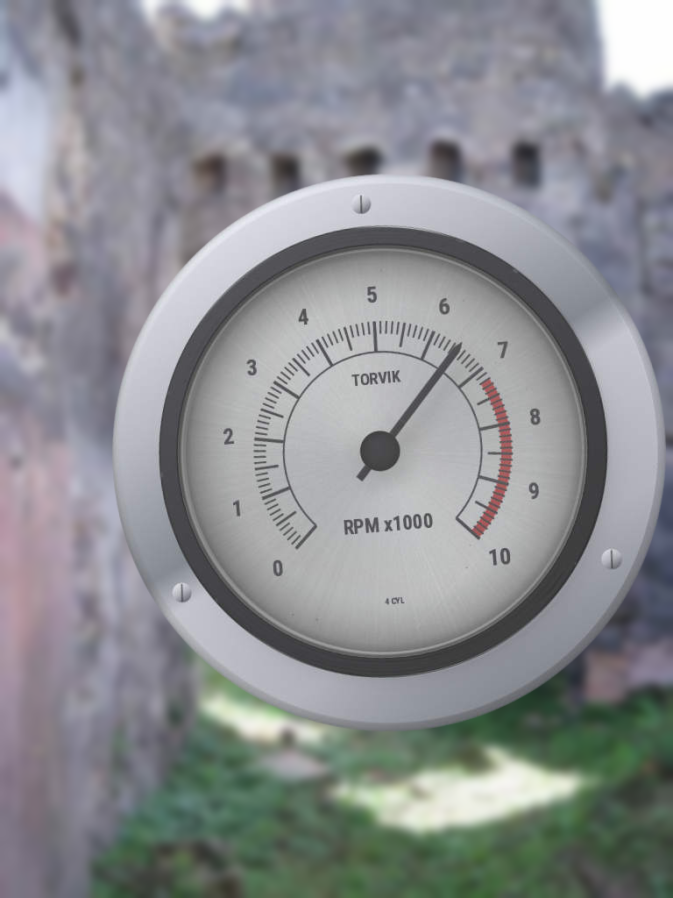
6500 rpm
